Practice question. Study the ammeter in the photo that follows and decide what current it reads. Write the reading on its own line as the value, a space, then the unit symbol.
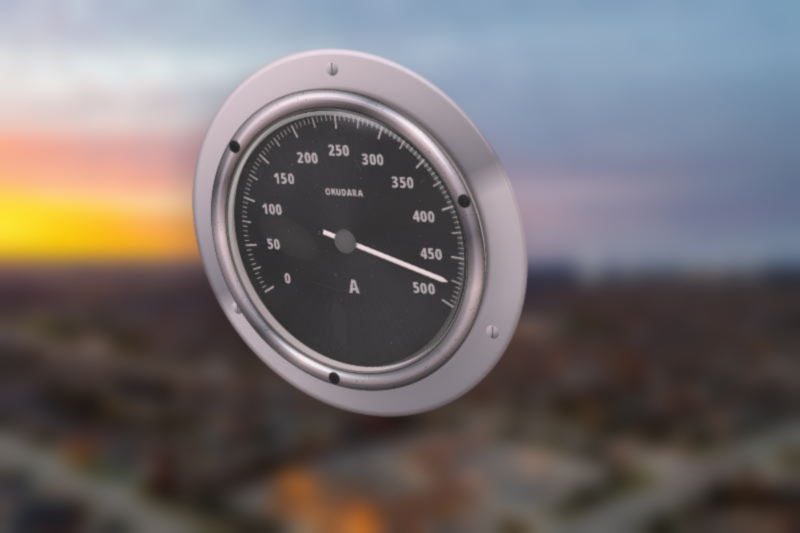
475 A
